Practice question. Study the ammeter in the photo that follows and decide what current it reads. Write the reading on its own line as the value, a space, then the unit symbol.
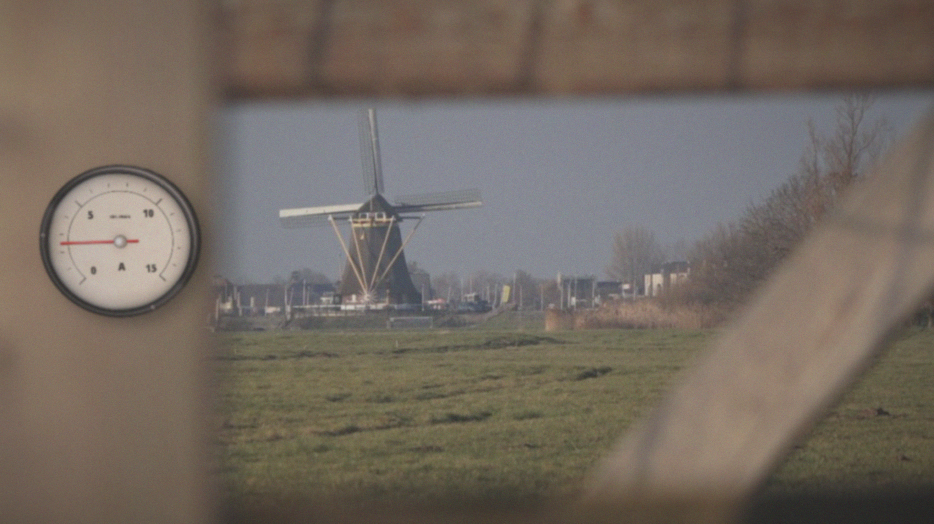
2.5 A
